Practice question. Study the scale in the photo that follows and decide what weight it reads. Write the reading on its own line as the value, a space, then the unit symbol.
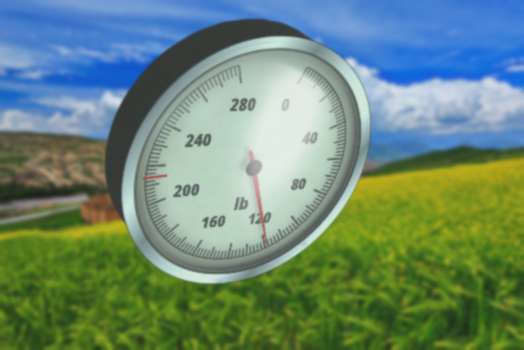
120 lb
